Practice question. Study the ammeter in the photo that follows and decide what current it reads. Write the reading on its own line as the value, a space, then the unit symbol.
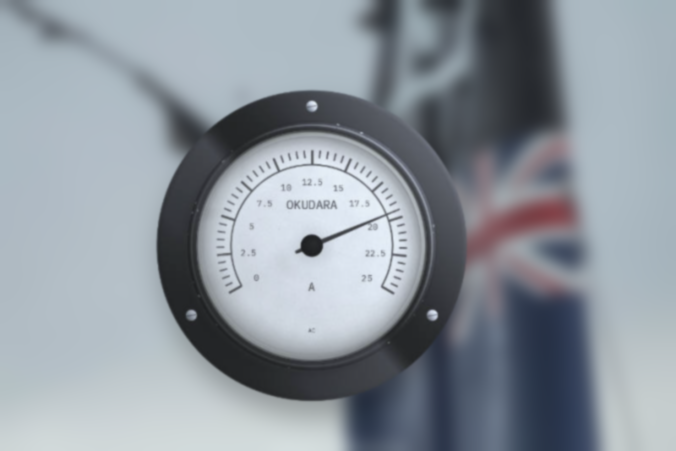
19.5 A
